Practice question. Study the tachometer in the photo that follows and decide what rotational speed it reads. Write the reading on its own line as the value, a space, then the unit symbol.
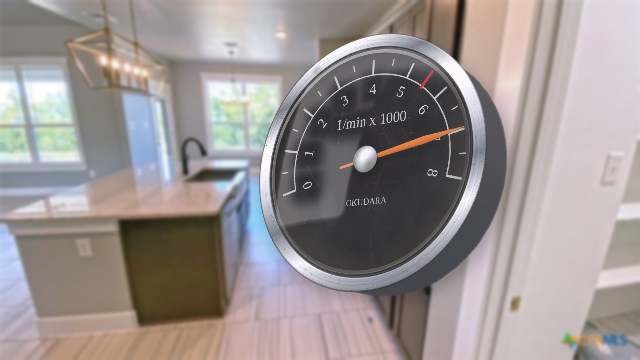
7000 rpm
